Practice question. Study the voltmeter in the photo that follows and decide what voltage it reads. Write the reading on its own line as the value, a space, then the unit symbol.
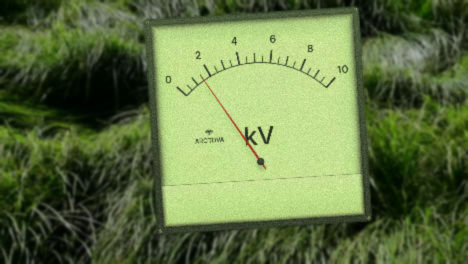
1.5 kV
